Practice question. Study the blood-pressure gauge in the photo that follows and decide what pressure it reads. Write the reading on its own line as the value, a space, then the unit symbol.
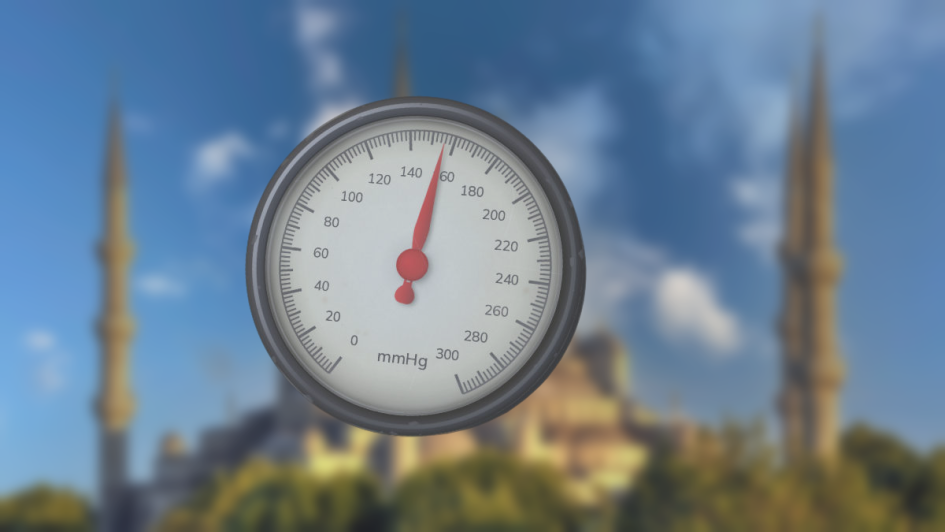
156 mmHg
